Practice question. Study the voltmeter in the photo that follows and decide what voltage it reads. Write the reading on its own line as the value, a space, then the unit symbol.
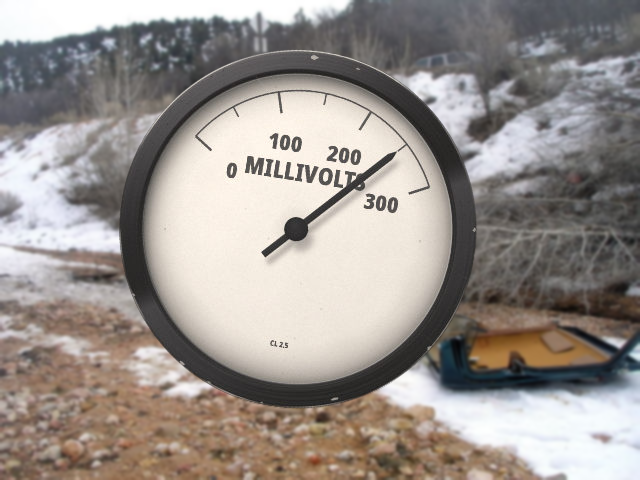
250 mV
